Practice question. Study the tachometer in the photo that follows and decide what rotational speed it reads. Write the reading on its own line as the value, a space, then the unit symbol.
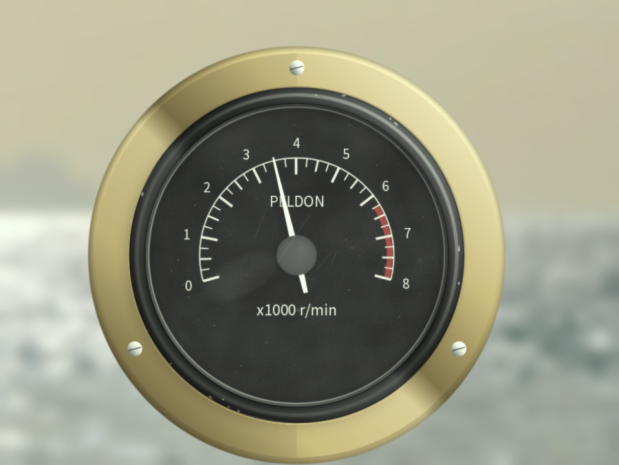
3500 rpm
